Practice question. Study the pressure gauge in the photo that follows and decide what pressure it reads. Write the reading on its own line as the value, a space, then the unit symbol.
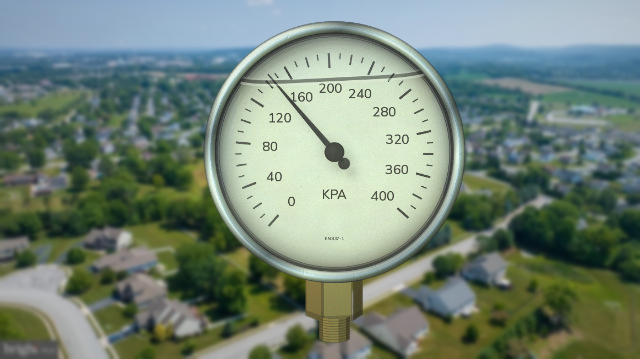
145 kPa
